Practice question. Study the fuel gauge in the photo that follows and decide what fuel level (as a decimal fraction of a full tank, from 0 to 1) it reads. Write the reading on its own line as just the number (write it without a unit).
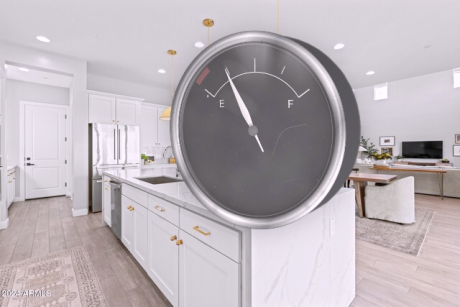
0.25
